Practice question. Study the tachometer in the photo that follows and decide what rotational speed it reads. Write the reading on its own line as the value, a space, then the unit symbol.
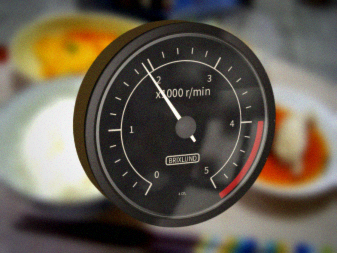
1900 rpm
